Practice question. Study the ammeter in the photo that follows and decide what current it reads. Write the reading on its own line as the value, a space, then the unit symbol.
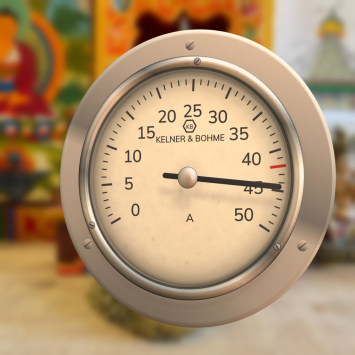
44.5 A
